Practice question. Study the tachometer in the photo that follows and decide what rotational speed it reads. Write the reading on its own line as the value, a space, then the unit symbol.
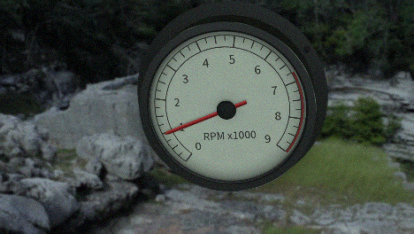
1000 rpm
